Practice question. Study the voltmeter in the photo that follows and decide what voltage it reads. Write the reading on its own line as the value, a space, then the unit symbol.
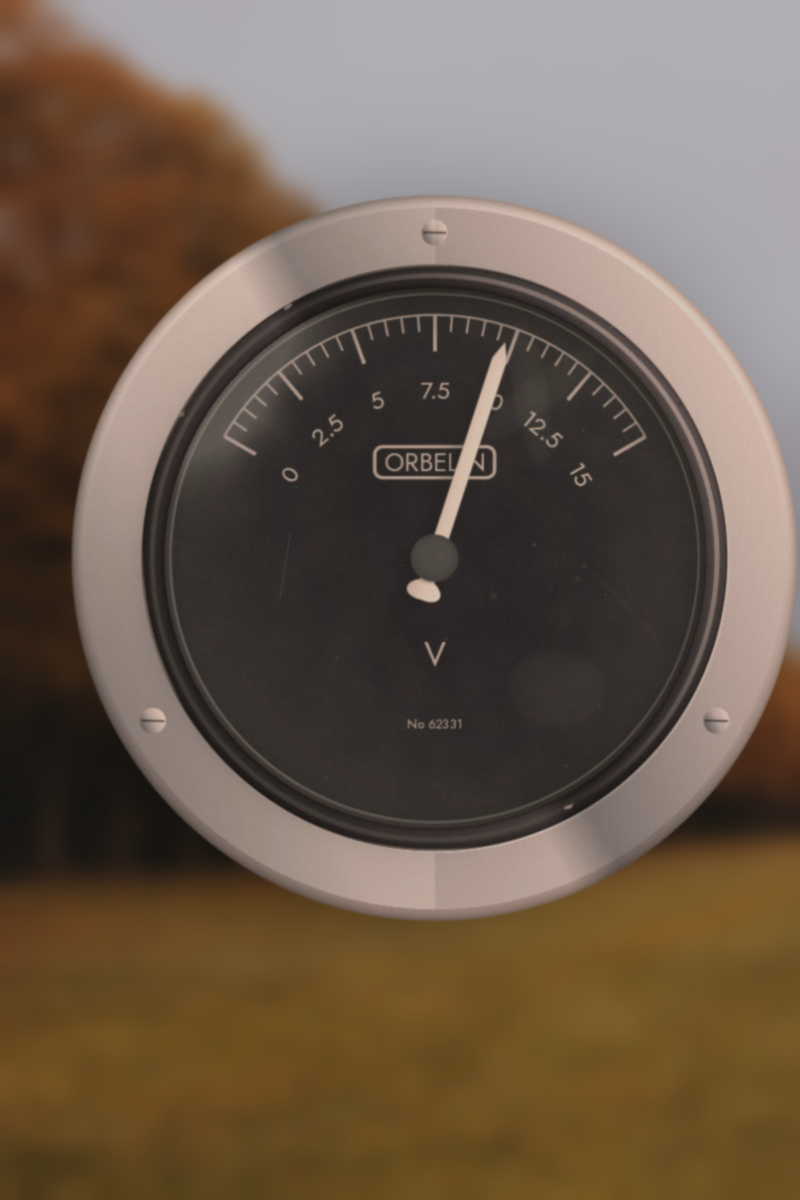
9.75 V
